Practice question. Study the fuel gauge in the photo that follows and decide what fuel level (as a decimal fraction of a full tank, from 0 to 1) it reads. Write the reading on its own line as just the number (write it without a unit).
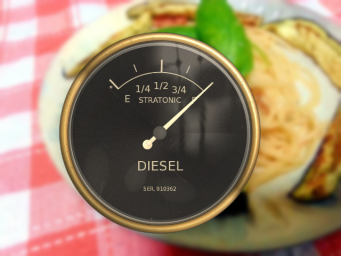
1
